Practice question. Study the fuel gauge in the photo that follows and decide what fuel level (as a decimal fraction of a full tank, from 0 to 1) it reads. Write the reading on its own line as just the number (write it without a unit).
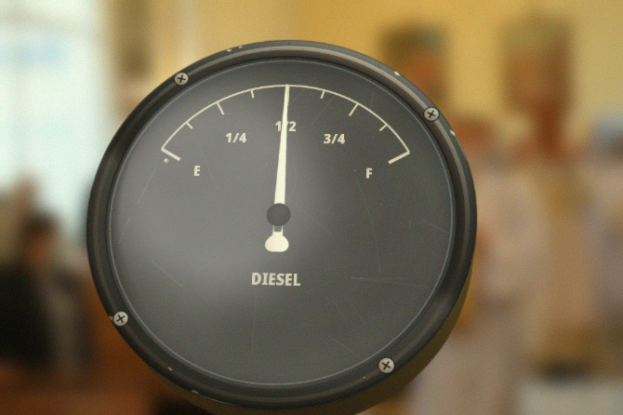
0.5
